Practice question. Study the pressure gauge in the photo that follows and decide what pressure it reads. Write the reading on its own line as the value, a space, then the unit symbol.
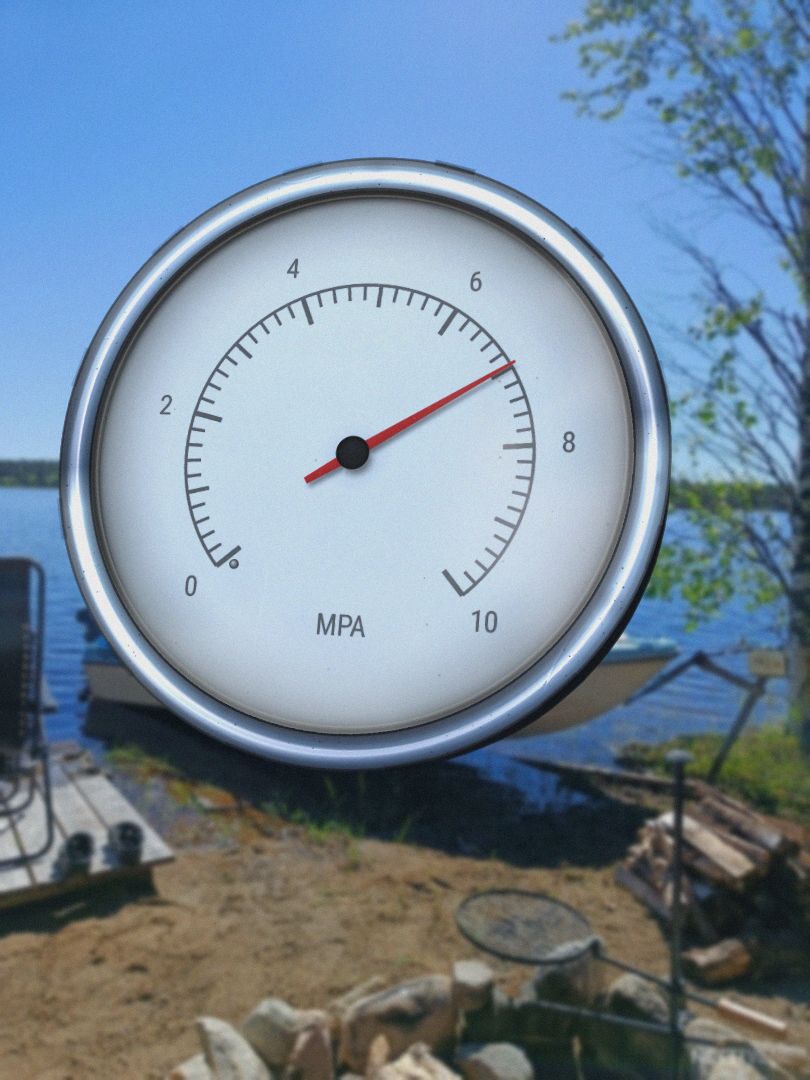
7 MPa
